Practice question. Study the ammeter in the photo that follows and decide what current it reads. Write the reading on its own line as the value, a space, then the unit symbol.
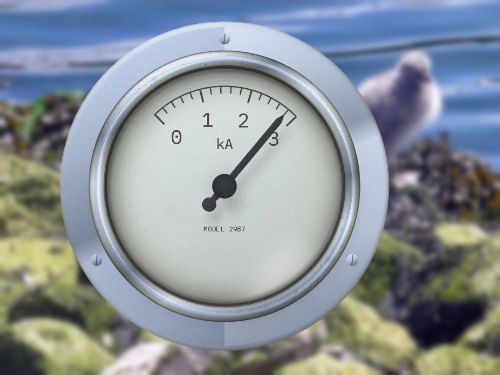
2.8 kA
